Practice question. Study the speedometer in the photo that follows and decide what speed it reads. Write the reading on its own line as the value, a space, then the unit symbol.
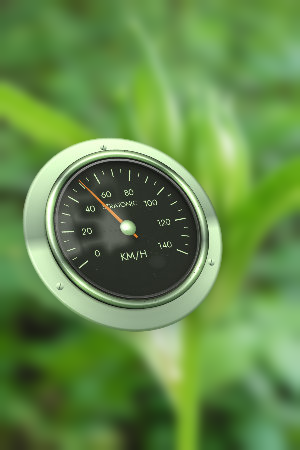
50 km/h
